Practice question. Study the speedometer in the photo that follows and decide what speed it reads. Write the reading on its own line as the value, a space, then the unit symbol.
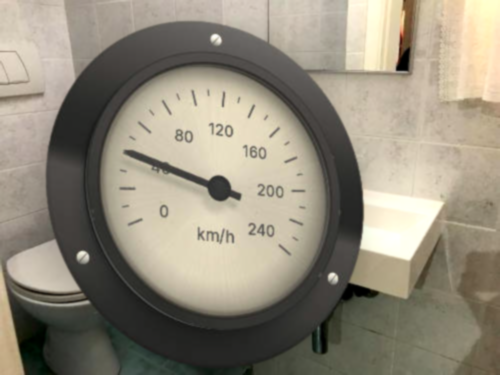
40 km/h
